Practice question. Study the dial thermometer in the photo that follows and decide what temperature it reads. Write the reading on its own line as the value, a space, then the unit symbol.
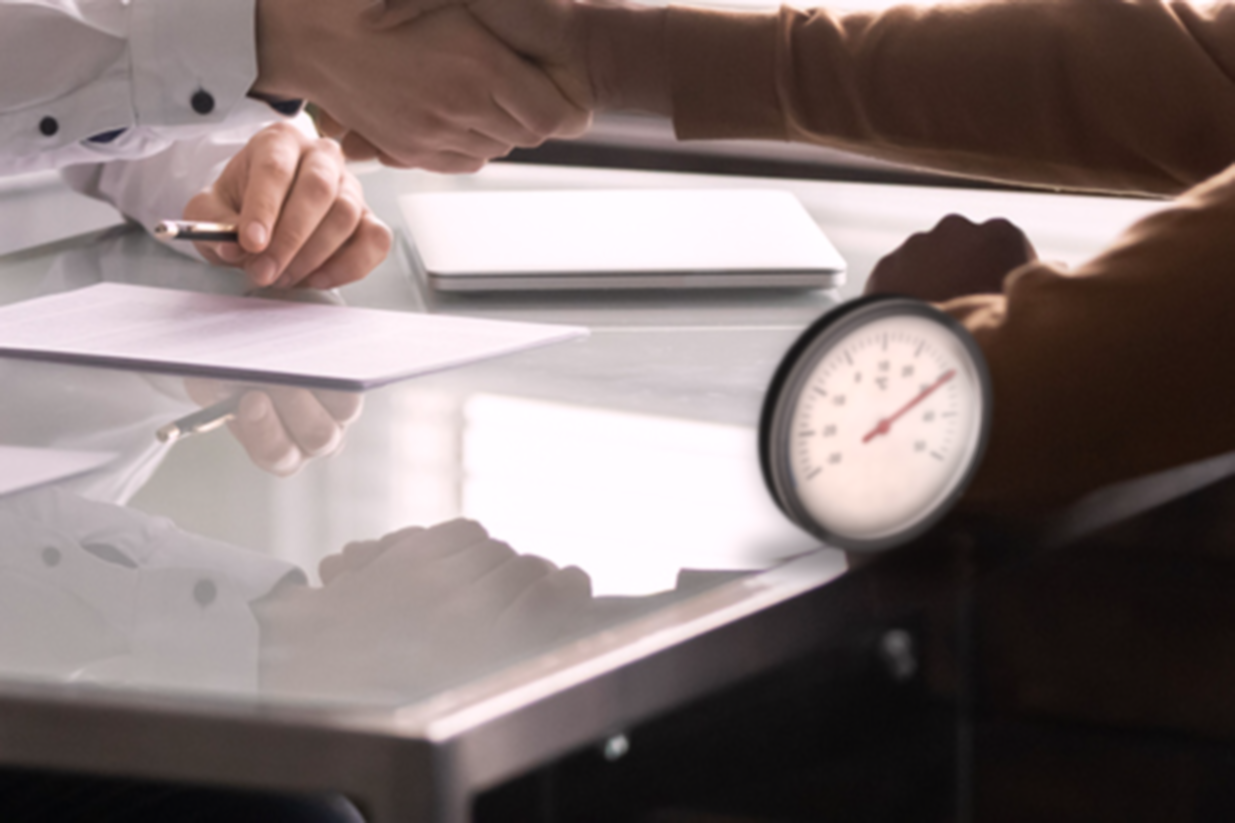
30 °C
